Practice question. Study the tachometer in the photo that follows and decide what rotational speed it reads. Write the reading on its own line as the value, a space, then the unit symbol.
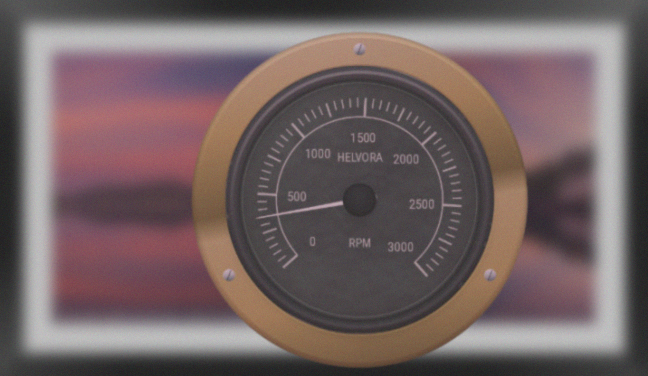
350 rpm
